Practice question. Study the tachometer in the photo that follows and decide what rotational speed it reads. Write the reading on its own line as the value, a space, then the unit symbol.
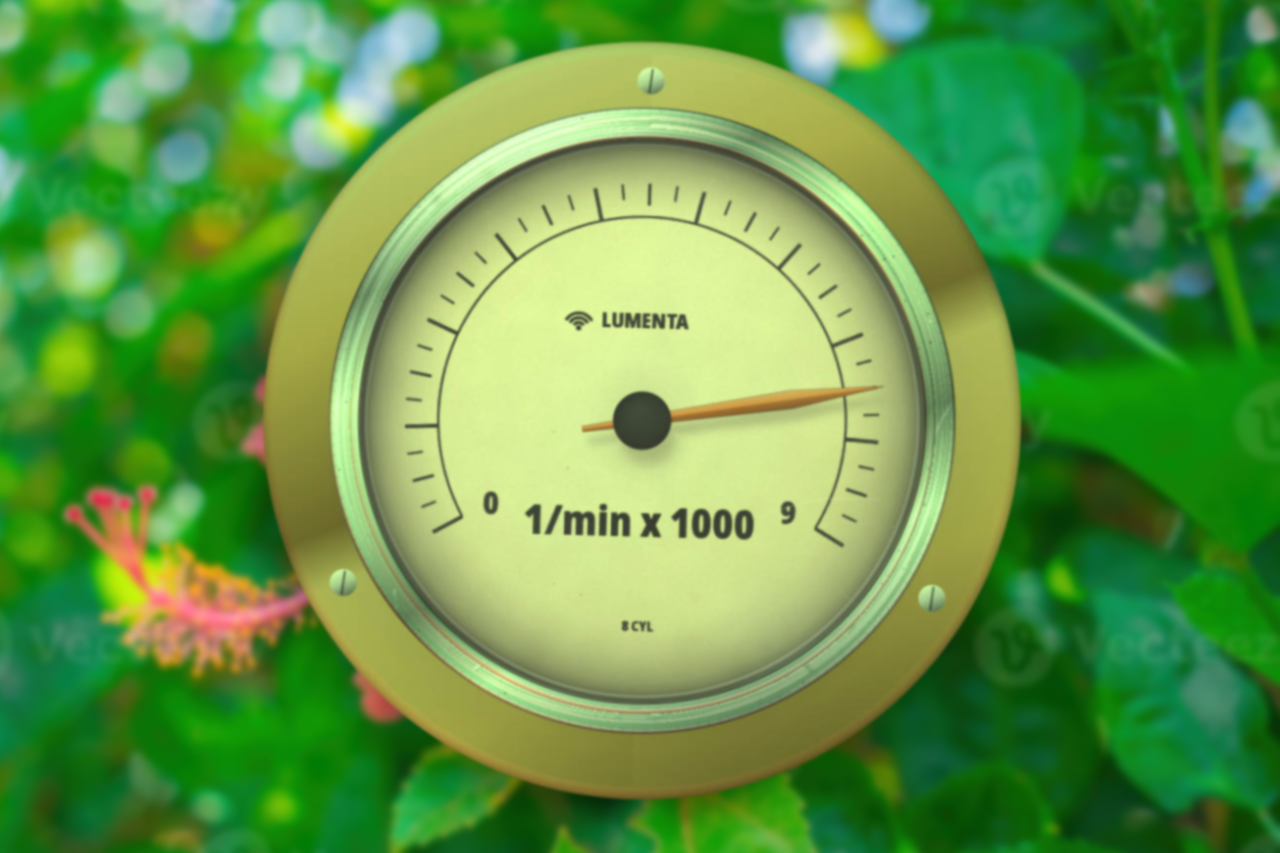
7500 rpm
